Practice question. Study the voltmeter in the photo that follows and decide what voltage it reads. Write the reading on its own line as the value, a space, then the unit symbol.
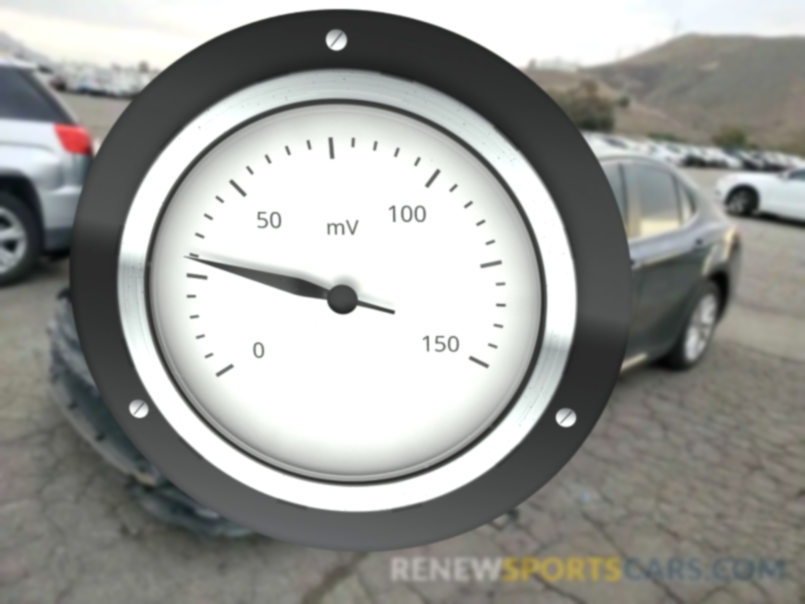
30 mV
